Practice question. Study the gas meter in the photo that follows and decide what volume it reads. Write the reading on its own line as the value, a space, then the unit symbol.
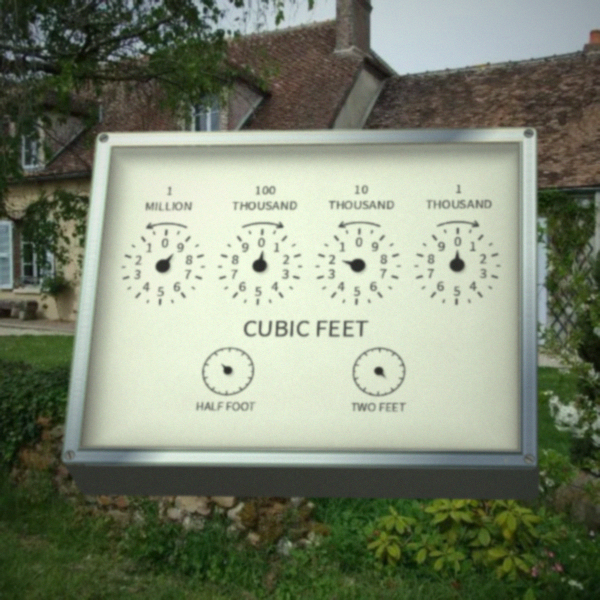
902000 ft³
